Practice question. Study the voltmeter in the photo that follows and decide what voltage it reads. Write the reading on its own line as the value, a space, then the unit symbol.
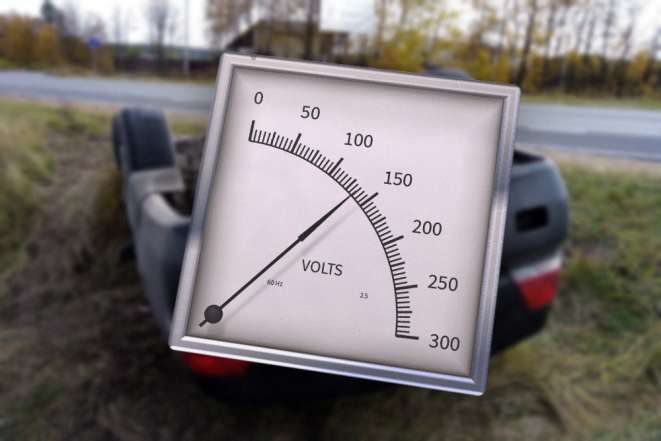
135 V
